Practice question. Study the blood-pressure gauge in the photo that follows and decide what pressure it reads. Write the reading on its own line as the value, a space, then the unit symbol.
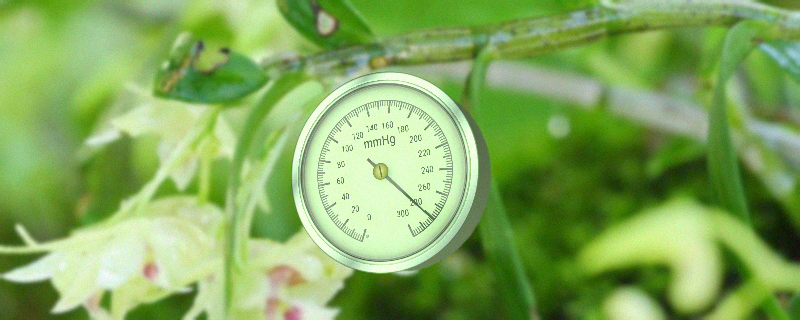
280 mmHg
